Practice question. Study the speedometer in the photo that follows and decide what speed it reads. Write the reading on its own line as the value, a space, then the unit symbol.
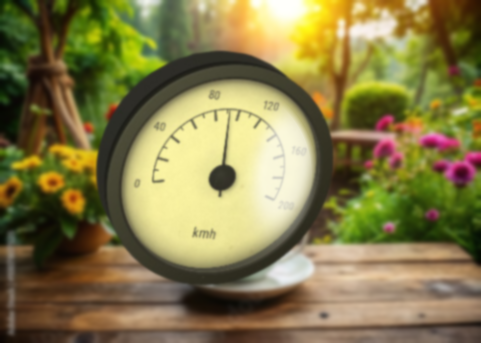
90 km/h
